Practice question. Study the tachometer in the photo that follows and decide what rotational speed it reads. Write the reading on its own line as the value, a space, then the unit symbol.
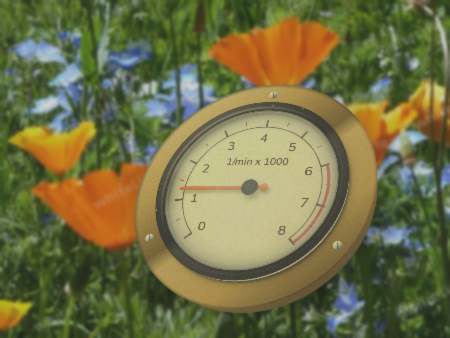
1250 rpm
